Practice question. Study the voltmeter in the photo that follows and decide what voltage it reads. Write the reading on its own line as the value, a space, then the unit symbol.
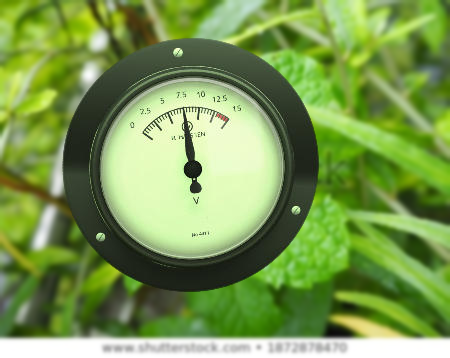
7.5 V
